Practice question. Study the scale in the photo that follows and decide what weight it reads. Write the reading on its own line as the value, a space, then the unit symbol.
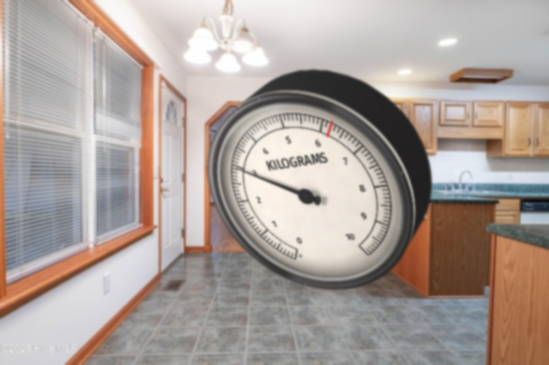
3 kg
